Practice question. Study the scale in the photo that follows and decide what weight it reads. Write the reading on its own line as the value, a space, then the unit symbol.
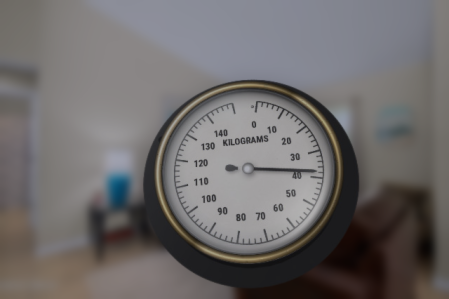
38 kg
